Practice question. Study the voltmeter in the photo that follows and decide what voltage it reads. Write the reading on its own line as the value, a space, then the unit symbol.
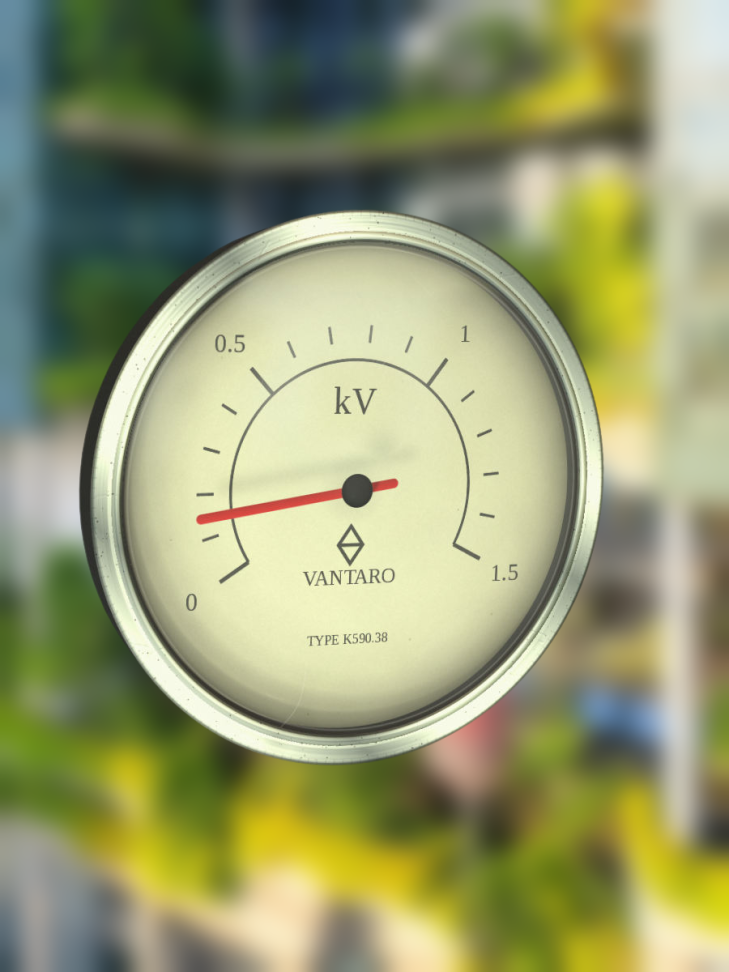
0.15 kV
